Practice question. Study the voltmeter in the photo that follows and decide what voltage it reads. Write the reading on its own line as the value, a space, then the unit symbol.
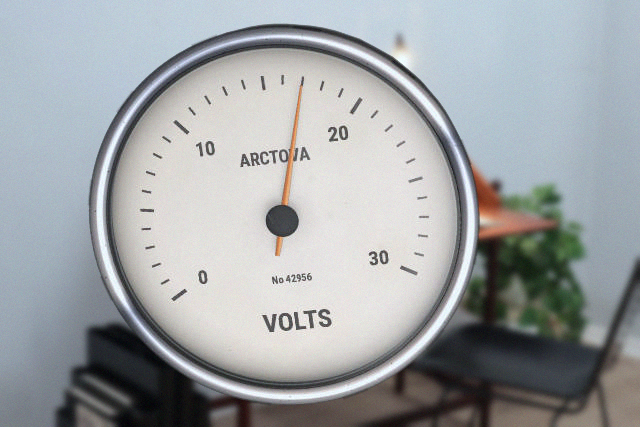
17 V
